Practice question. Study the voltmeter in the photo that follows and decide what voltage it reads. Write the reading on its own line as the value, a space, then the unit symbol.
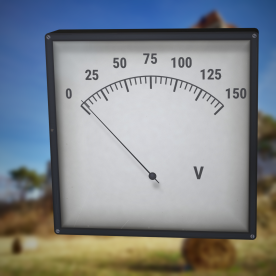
5 V
